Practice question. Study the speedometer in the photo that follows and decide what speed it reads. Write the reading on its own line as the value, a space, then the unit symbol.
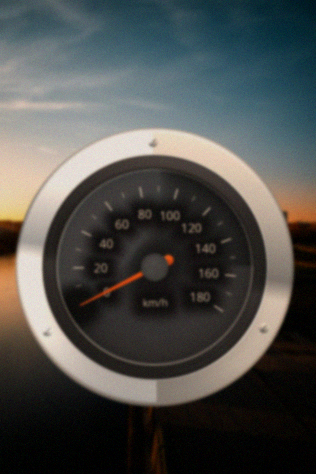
0 km/h
